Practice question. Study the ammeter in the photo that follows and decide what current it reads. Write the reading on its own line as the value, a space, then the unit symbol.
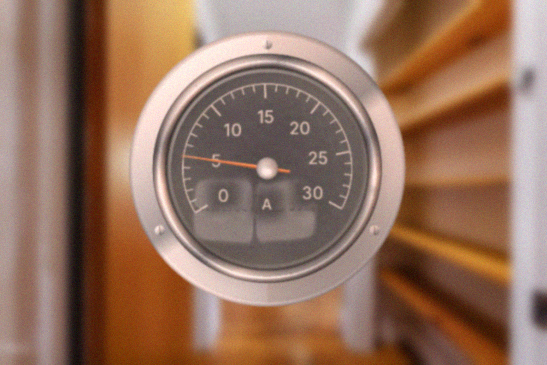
5 A
